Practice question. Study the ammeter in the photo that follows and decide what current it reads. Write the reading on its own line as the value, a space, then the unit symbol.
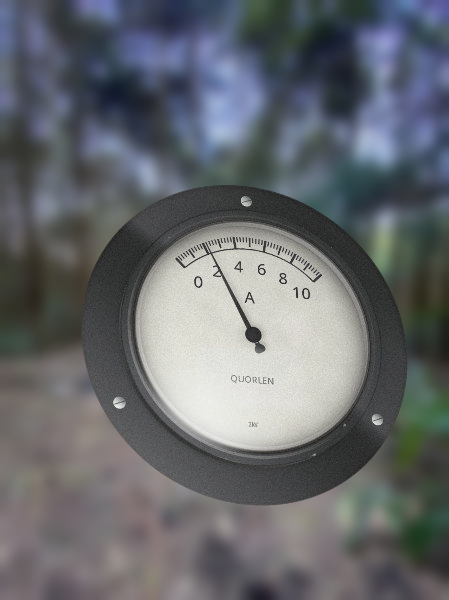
2 A
